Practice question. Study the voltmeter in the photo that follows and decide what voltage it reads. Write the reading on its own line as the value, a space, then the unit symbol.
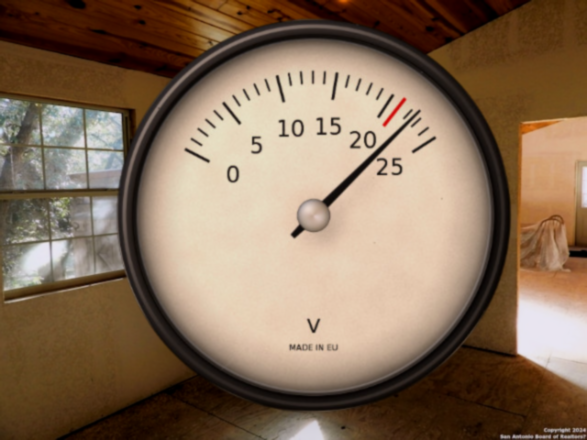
22.5 V
